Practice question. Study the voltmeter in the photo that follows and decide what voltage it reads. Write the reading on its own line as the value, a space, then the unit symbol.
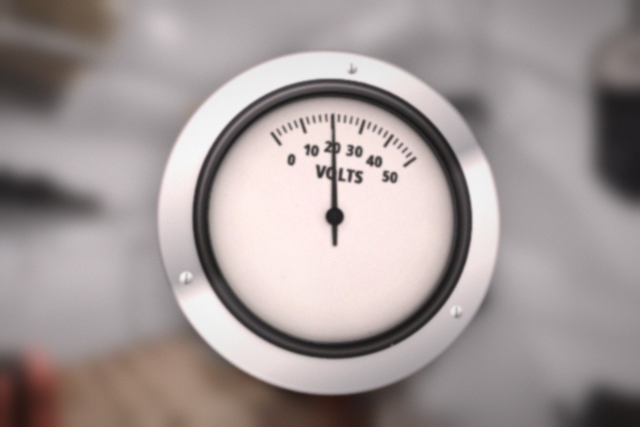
20 V
